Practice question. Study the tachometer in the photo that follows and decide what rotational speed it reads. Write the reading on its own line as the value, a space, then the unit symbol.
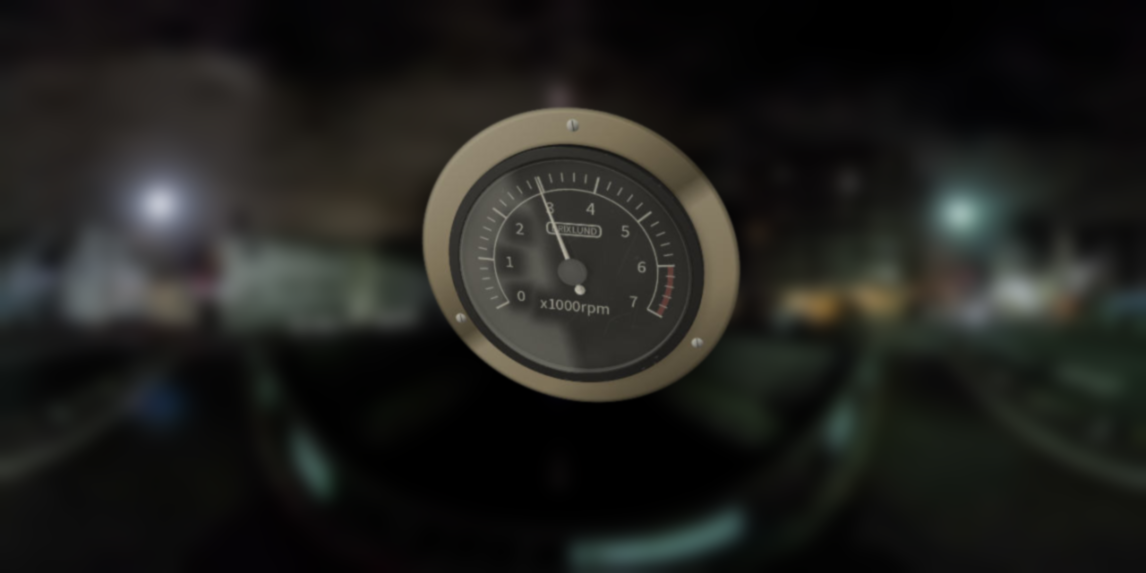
3000 rpm
